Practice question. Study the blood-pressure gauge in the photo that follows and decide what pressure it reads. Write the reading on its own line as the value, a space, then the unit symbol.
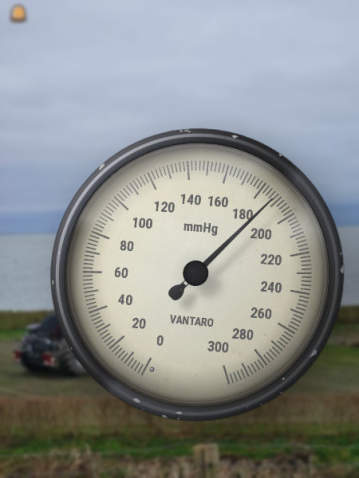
188 mmHg
